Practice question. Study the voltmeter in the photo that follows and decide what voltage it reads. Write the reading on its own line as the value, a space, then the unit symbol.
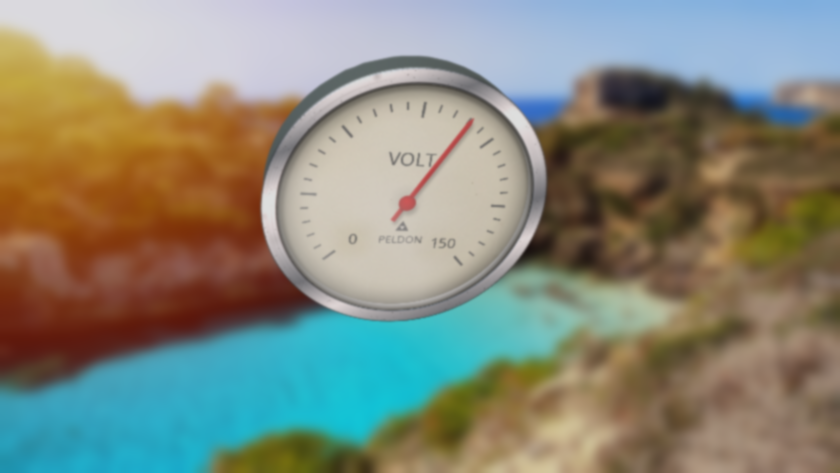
90 V
